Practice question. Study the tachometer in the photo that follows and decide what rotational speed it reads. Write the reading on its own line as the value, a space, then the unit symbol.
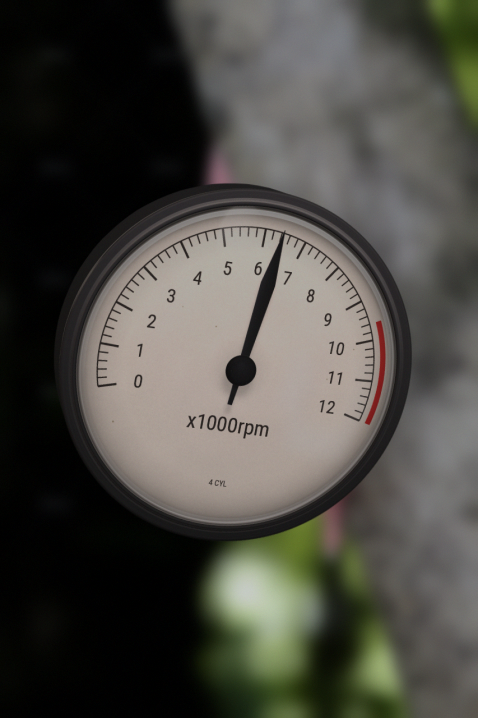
6400 rpm
